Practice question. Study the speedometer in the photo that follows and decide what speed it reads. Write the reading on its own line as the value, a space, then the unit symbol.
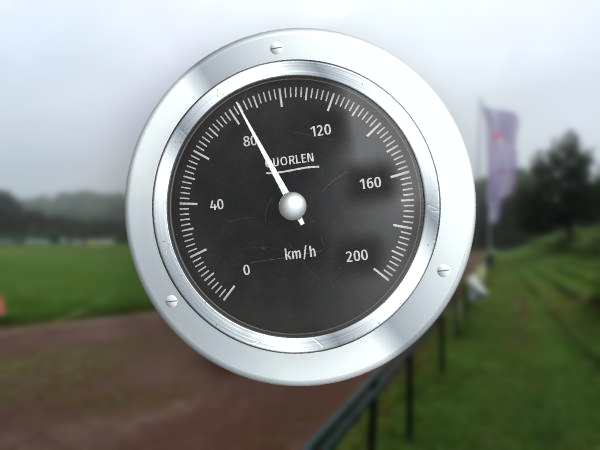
84 km/h
